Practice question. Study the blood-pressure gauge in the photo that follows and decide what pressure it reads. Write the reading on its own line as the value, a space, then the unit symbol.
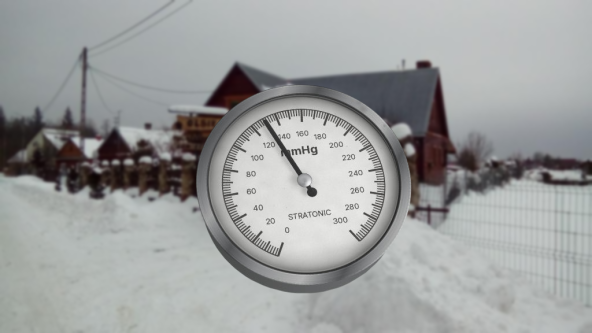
130 mmHg
